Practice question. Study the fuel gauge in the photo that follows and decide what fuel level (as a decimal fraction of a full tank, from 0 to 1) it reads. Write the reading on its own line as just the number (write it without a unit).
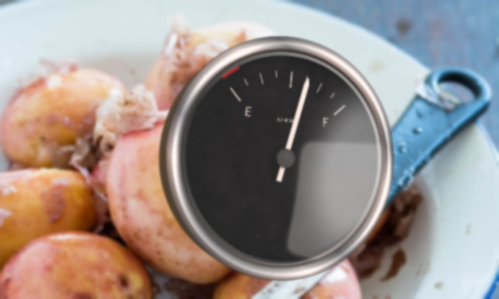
0.625
